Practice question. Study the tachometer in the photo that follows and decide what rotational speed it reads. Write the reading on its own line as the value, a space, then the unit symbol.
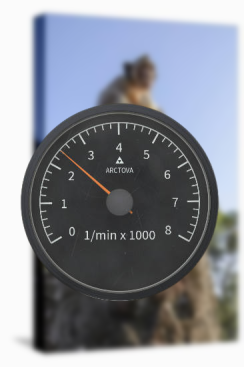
2400 rpm
